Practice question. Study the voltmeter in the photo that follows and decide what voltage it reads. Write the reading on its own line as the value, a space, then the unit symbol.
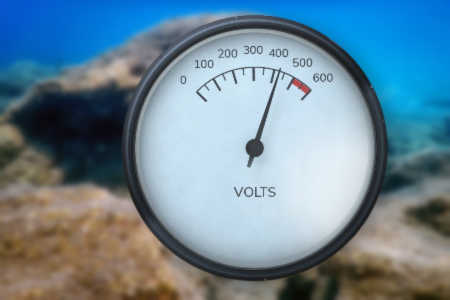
425 V
